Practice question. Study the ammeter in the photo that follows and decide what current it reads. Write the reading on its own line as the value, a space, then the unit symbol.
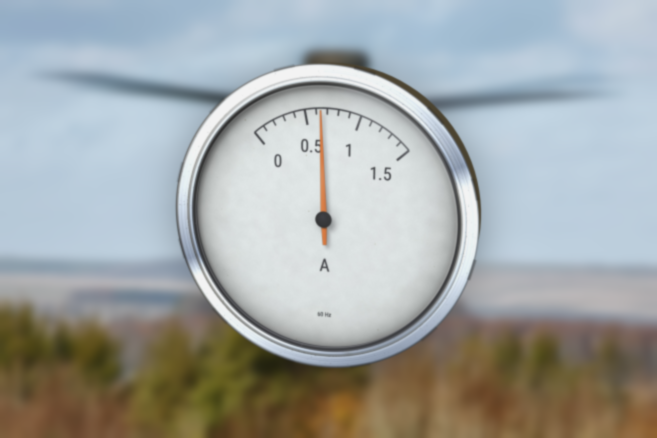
0.65 A
